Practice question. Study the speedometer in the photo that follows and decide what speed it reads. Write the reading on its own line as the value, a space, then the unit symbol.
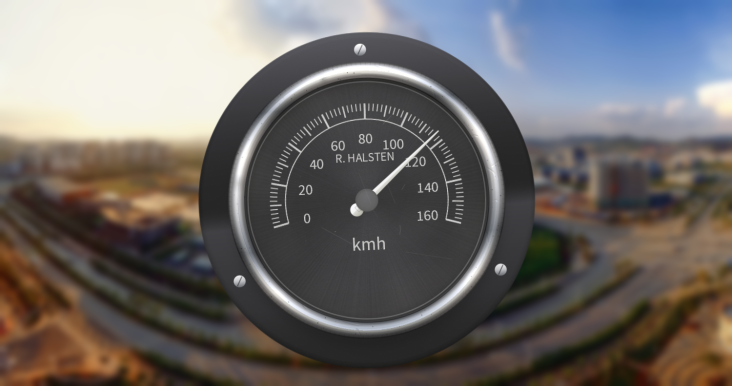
116 km/h
